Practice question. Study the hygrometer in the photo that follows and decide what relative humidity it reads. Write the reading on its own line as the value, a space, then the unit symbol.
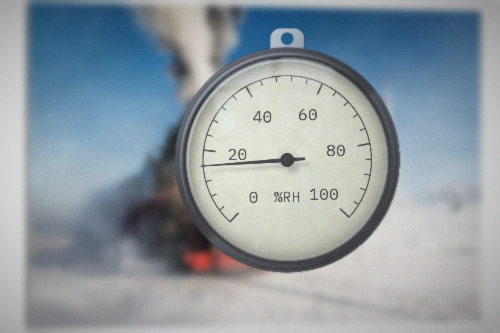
16 %
